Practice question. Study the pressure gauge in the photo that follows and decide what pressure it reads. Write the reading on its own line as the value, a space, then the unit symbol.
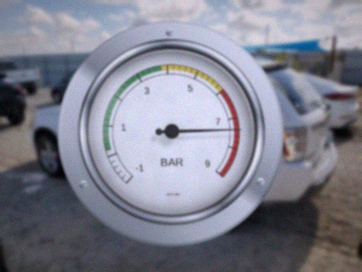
7.4 bar
